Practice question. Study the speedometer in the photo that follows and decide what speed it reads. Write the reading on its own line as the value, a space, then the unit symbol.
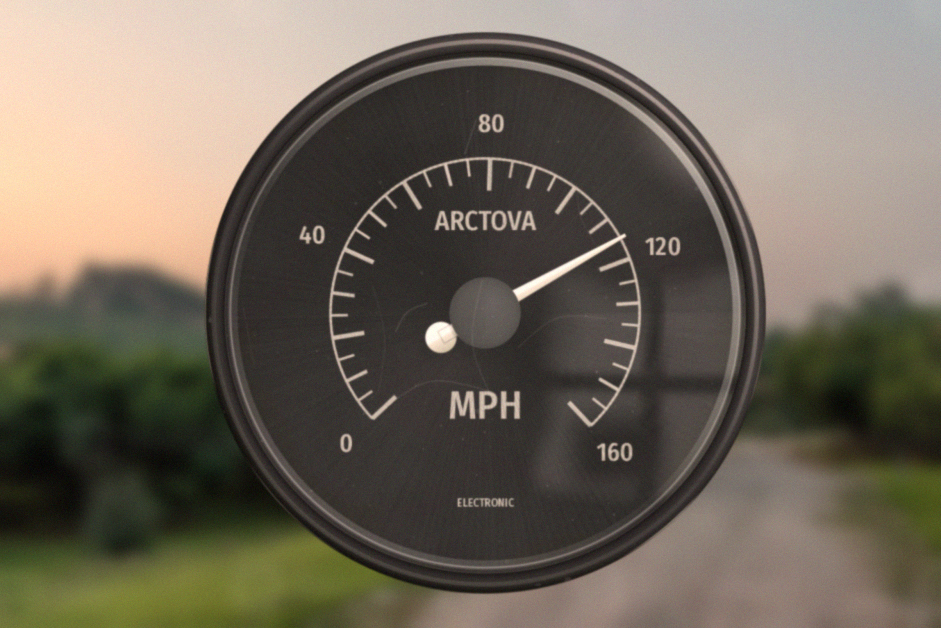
115 mph
